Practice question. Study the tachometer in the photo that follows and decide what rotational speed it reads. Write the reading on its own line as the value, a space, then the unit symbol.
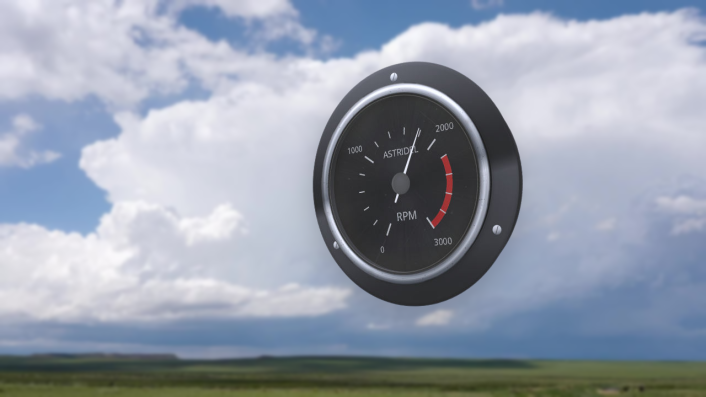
1800 rpm
